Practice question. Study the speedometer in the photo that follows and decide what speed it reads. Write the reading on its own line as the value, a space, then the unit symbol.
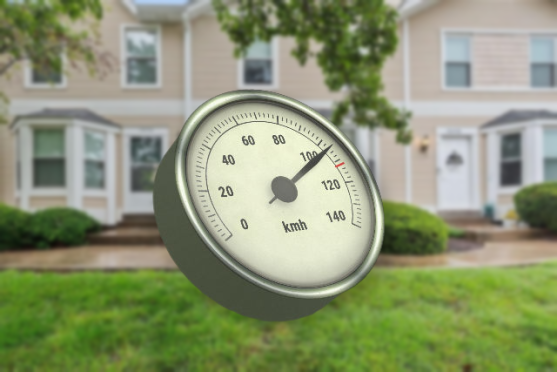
104 km/h
